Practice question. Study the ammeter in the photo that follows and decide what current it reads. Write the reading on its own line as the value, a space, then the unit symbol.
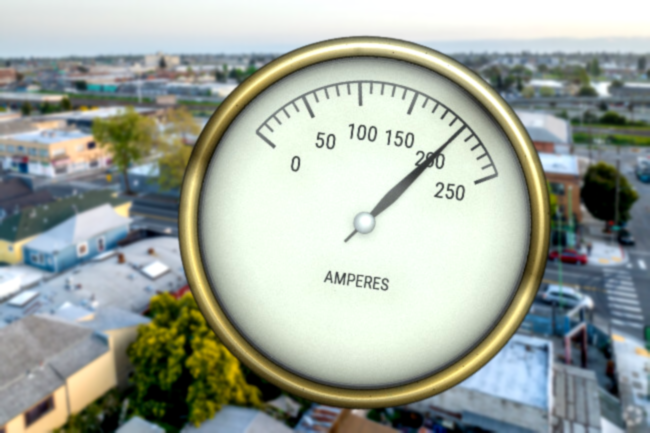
200 A
